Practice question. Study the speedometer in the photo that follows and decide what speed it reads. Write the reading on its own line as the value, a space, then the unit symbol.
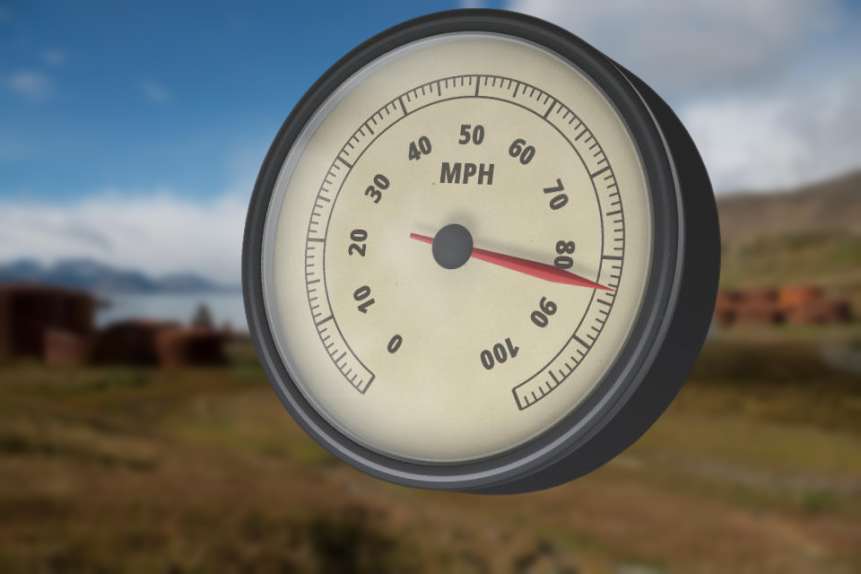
83.5 mph
